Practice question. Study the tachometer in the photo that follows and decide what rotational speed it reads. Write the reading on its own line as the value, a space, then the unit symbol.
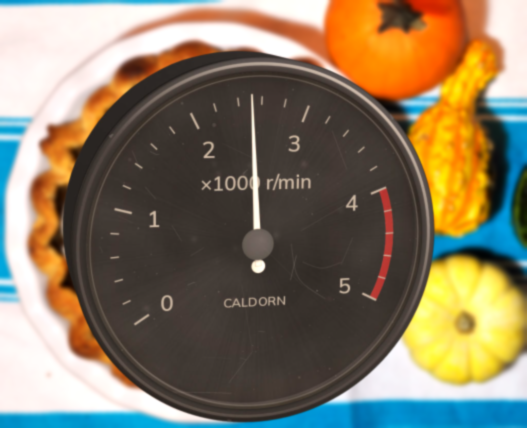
2500 rpm
